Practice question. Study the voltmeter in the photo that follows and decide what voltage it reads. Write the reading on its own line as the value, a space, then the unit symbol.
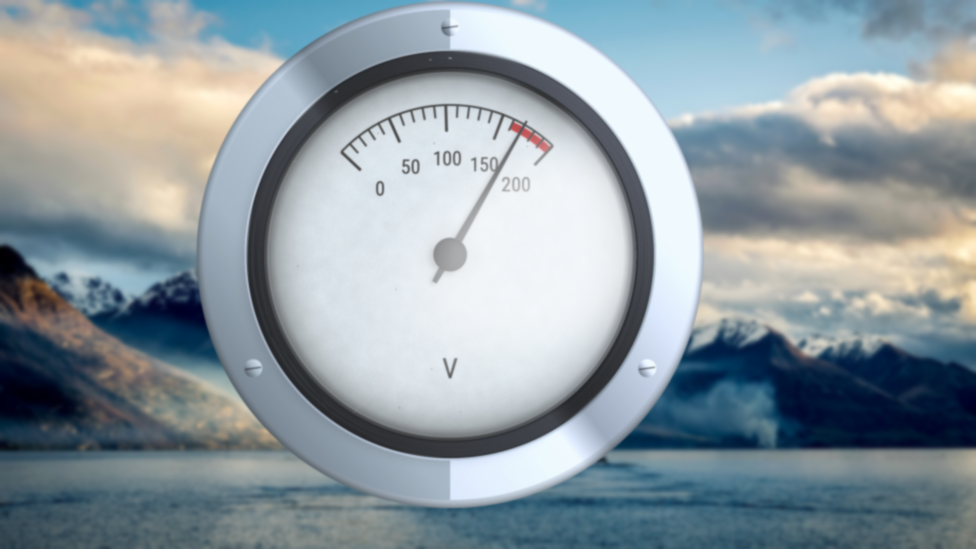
170 V
